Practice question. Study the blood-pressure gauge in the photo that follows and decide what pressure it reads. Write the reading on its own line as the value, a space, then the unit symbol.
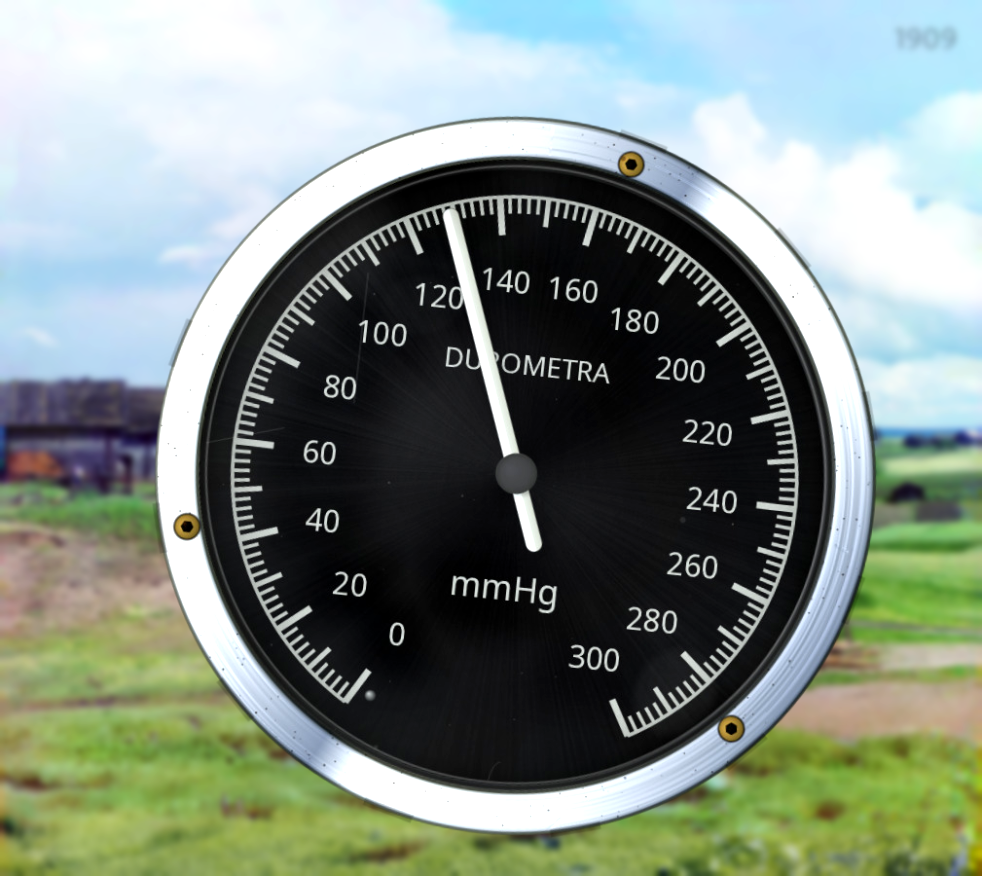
129 mmHg
